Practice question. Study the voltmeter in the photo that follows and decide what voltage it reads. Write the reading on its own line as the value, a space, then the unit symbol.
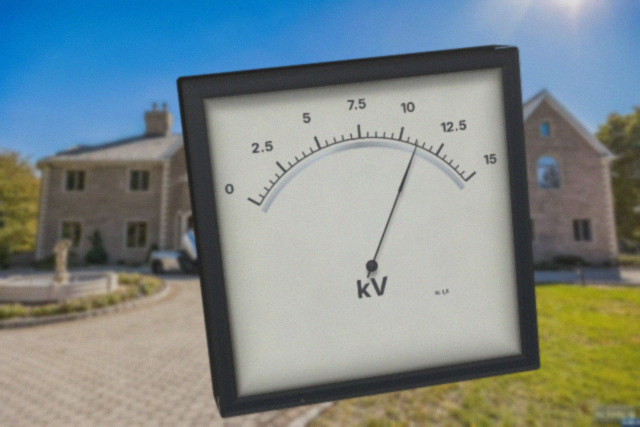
11 kV
